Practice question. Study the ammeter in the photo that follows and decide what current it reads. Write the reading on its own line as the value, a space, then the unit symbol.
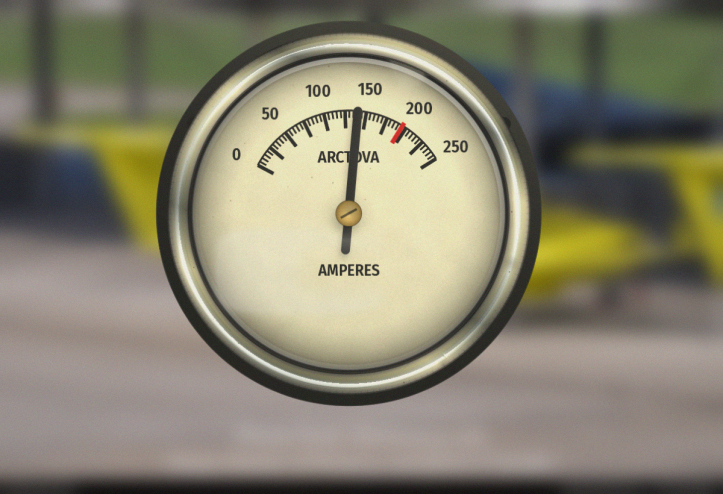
140 A
